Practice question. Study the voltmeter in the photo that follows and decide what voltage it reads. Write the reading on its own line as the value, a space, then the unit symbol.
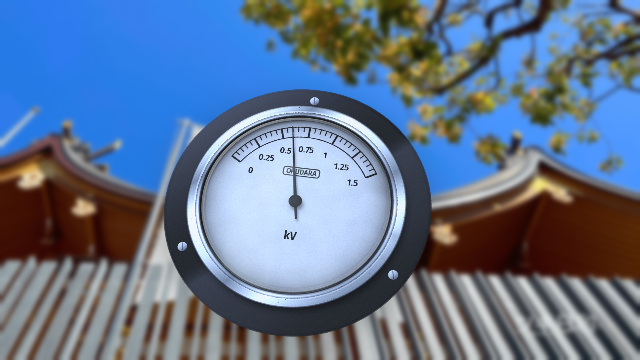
0.6 kV
